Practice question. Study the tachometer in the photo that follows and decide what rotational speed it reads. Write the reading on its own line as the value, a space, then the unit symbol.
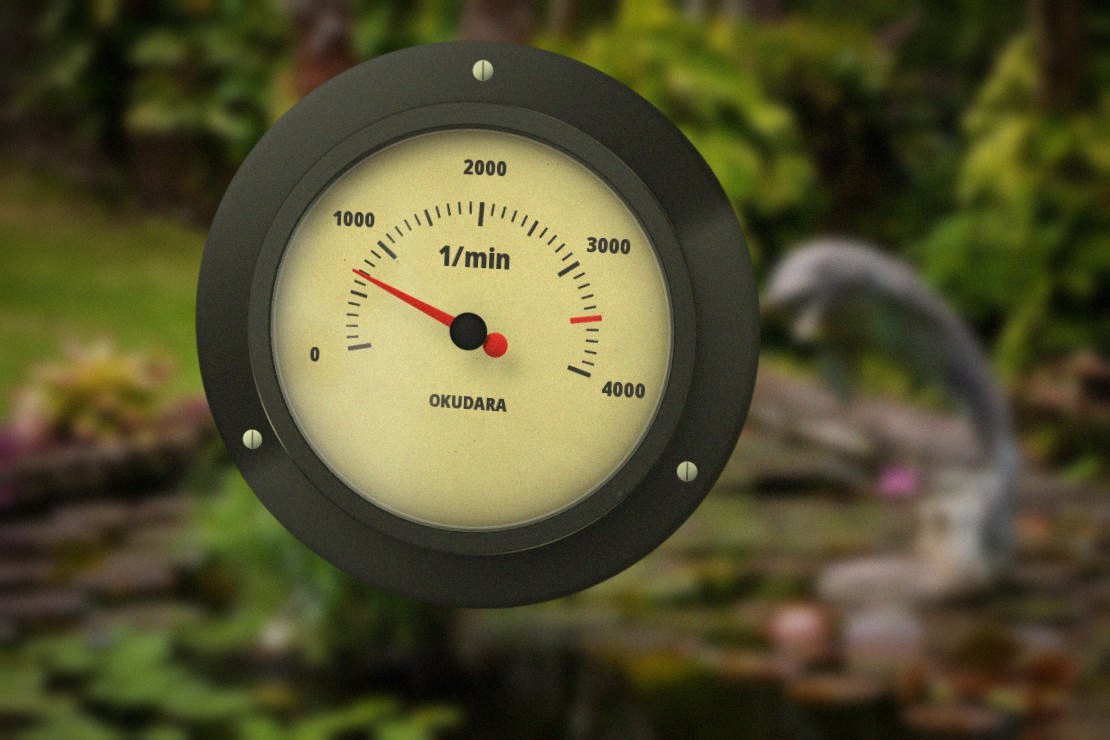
700 rpm
